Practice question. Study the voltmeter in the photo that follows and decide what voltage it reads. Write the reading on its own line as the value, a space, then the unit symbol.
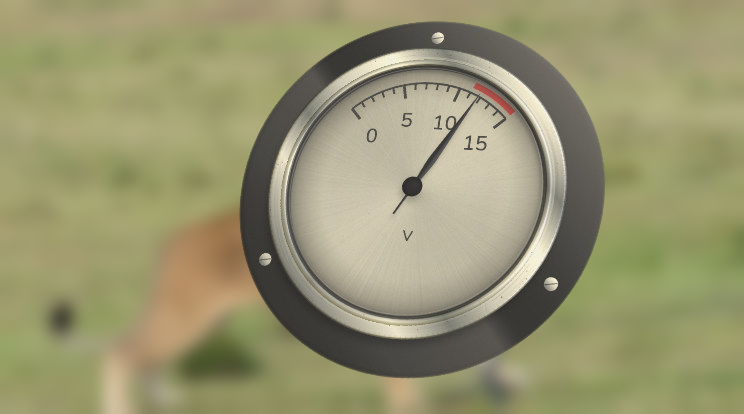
12 V
